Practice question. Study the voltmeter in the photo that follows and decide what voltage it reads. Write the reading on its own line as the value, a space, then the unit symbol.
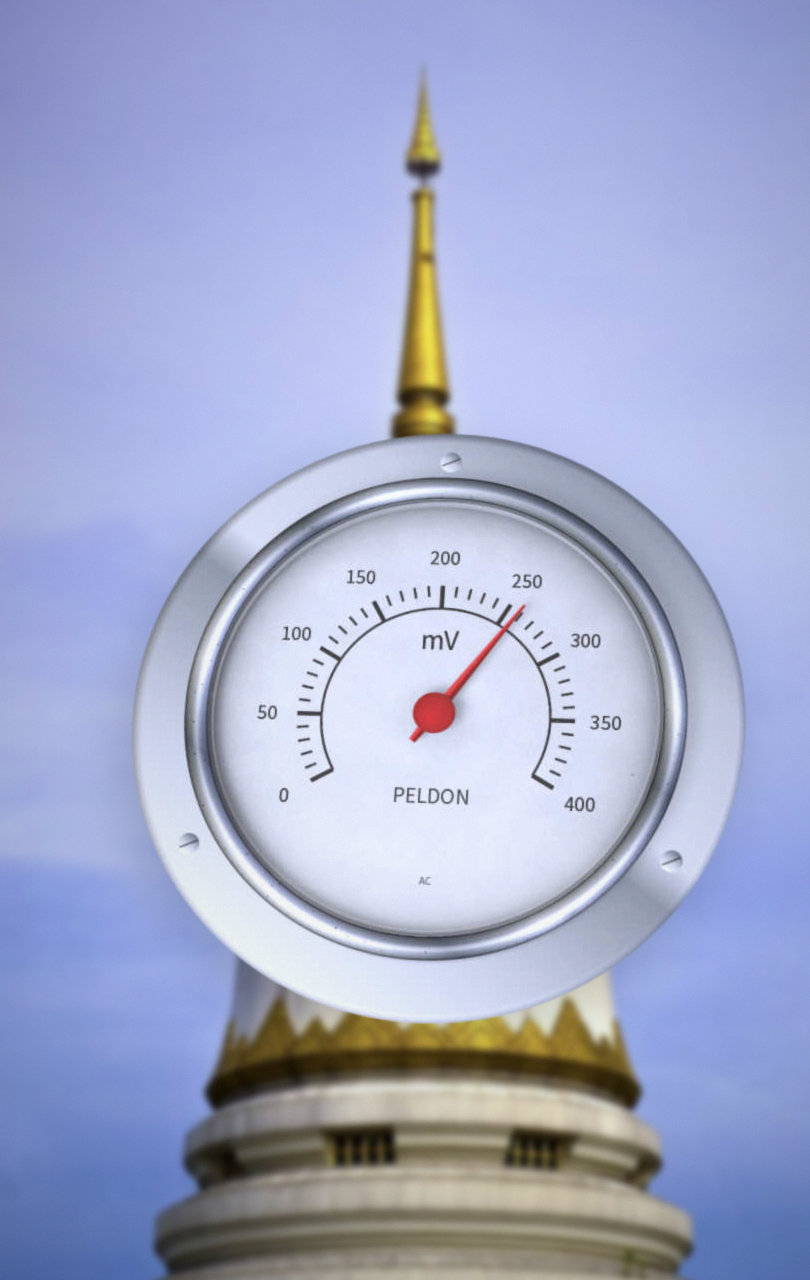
260 mV
